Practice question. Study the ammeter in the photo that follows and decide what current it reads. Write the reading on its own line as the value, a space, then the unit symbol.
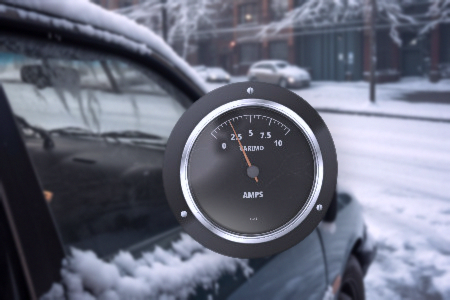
2.5 A
